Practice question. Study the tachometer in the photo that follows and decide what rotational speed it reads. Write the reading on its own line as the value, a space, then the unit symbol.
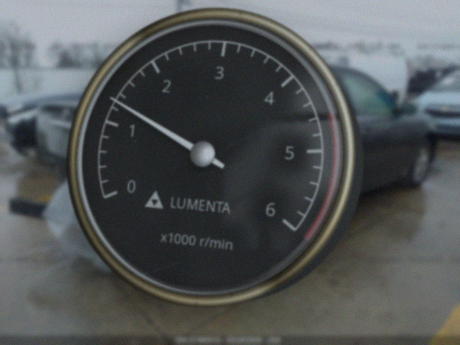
1300 rpm
